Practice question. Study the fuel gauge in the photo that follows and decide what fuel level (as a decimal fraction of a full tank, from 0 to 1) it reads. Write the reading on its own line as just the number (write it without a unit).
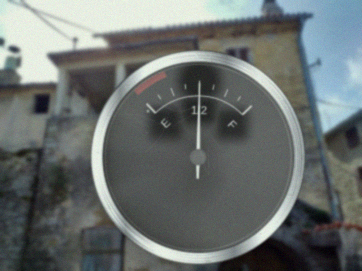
0.5
